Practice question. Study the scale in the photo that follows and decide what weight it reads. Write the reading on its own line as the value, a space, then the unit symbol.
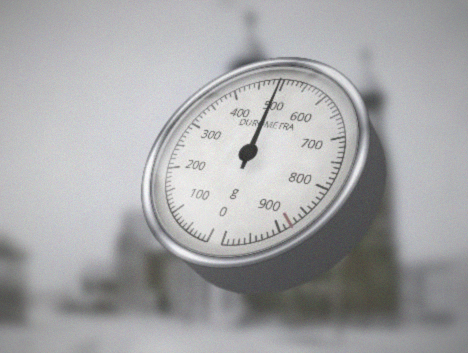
500 g
